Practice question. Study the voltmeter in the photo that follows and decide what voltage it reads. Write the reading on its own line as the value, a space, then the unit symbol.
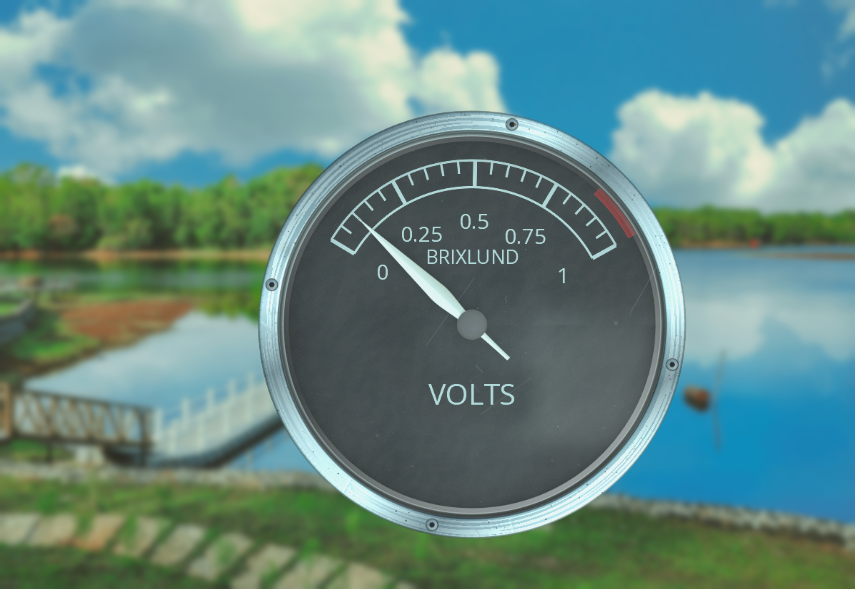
0.1 V
